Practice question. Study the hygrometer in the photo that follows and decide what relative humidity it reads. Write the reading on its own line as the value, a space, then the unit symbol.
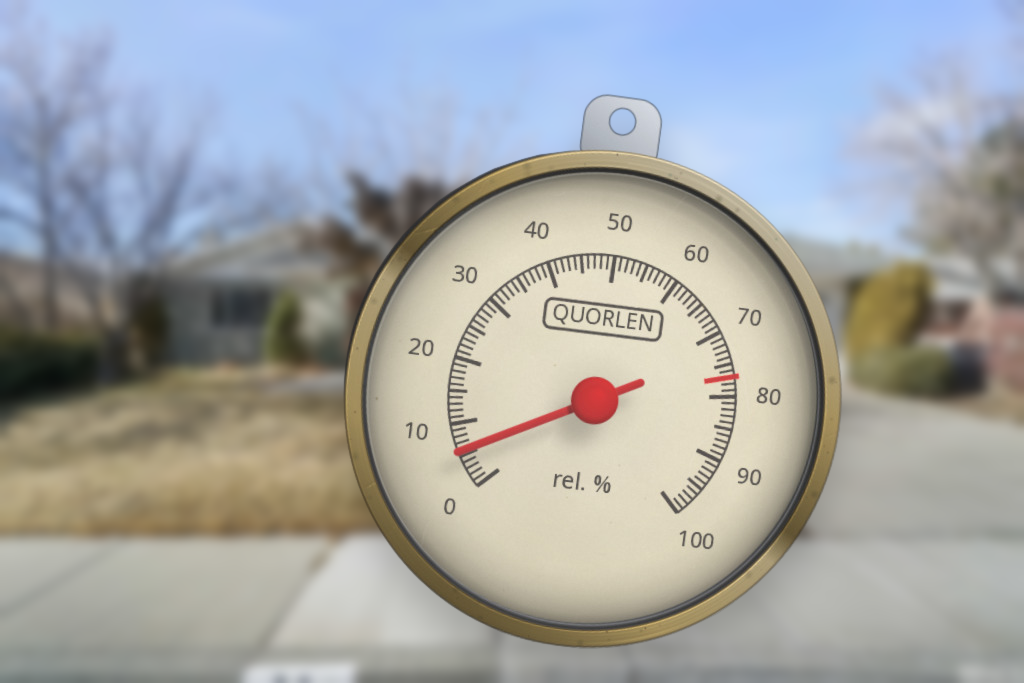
6 %
